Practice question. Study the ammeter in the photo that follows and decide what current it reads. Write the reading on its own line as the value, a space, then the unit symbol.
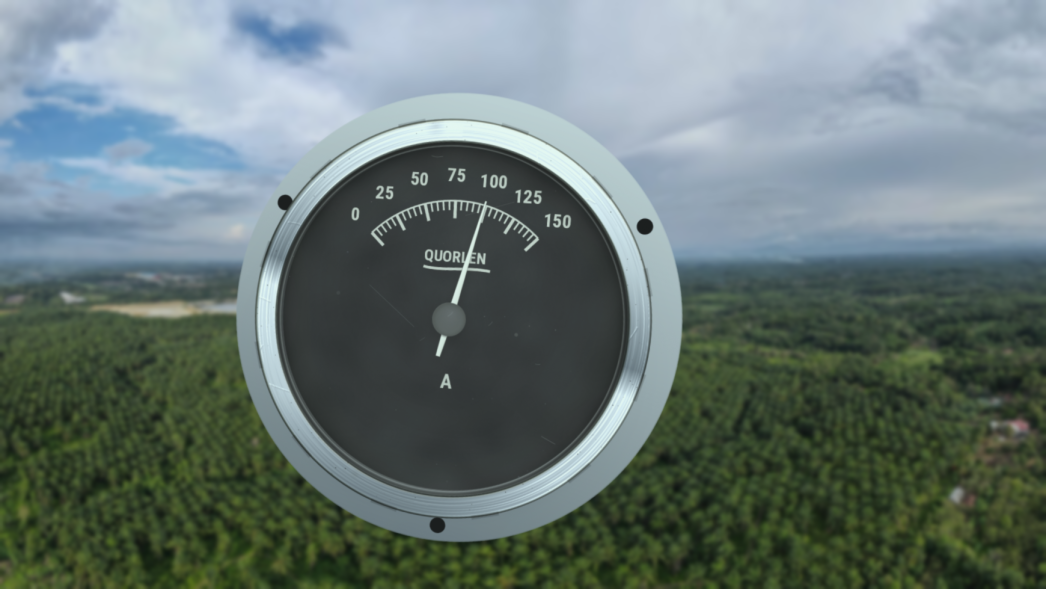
100 A
